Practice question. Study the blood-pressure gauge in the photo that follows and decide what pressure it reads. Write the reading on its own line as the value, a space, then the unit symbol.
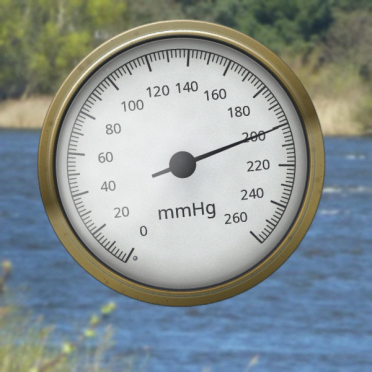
200 mmHg
